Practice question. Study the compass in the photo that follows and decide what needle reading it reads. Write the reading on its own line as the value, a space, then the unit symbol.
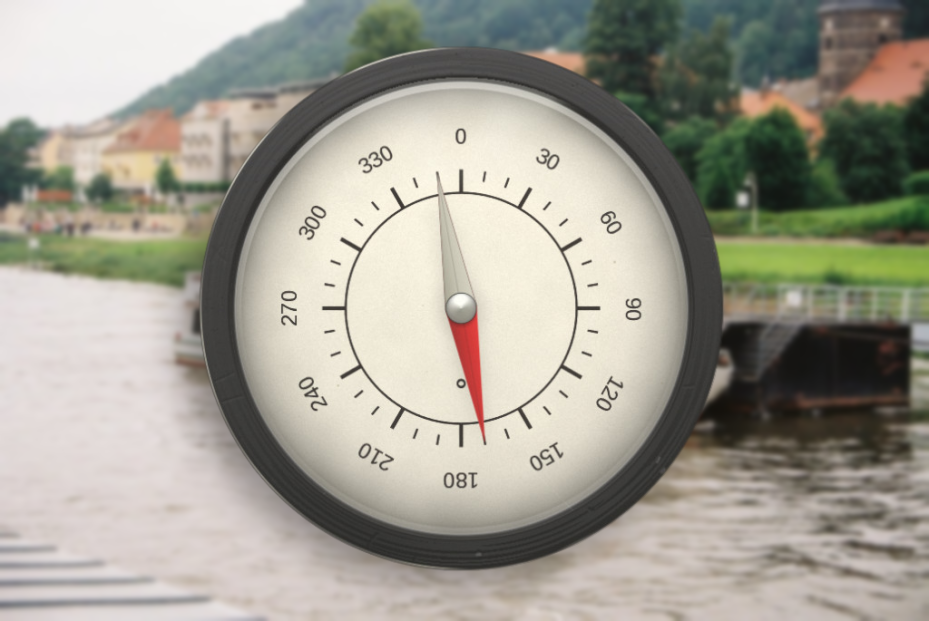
170 °
